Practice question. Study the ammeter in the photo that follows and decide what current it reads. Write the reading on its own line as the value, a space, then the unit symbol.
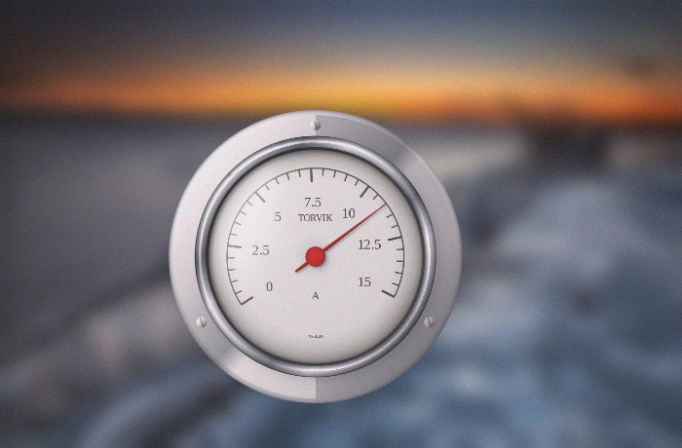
11 A
